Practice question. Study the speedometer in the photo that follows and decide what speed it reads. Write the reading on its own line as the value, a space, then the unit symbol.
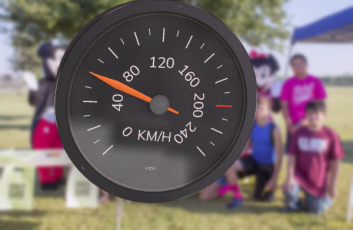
60 km/h
